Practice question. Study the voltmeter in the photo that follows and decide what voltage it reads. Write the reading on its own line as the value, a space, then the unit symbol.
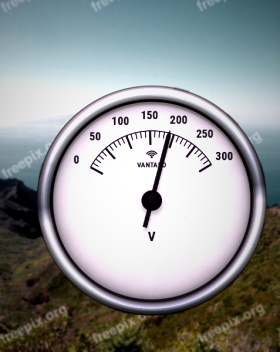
190 V
